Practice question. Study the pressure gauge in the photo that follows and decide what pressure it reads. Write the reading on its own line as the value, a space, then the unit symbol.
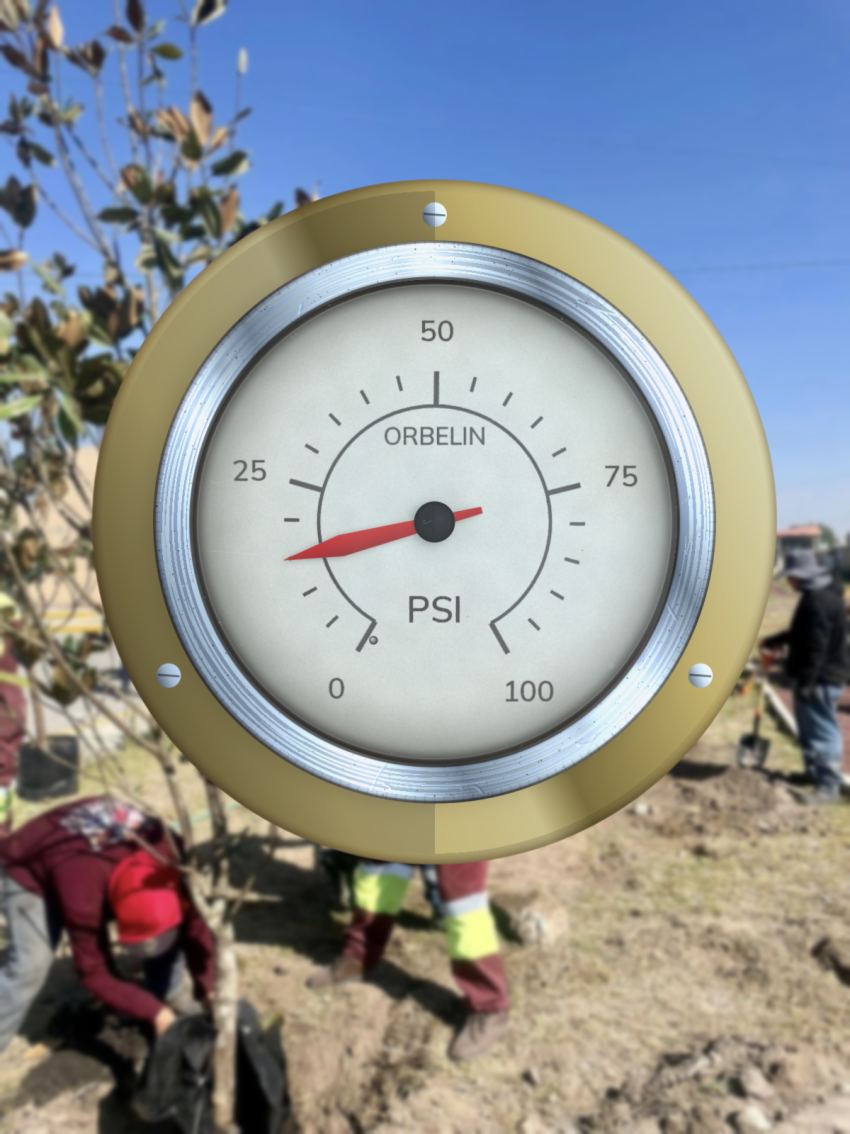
15 psi
